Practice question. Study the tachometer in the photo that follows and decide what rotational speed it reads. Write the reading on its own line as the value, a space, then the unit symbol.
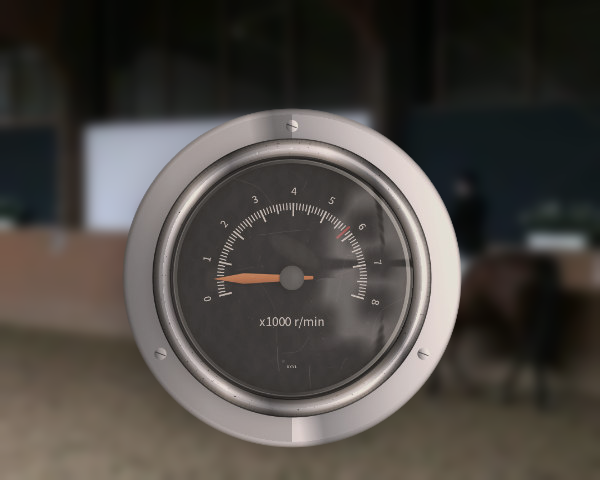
500 rpm
